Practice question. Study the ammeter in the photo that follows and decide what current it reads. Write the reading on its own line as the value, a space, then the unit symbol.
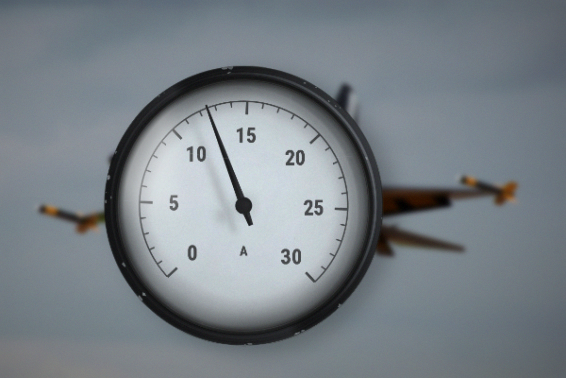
12.5 A
